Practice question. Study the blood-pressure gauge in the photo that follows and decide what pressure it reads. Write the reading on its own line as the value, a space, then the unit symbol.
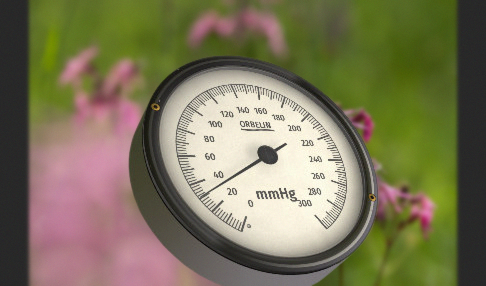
30 mmHg
